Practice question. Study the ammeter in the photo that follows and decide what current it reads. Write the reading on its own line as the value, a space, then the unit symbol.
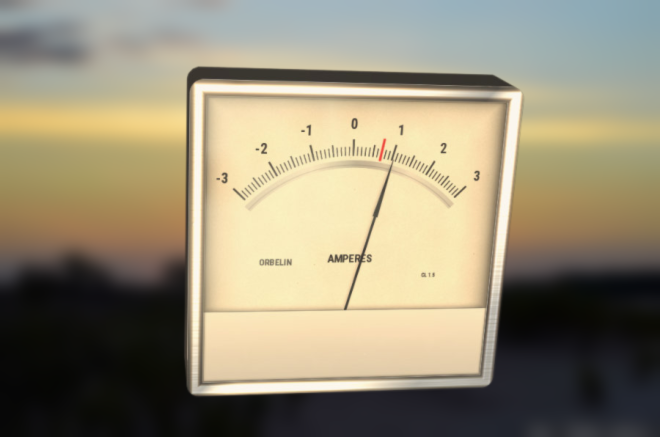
1 A
